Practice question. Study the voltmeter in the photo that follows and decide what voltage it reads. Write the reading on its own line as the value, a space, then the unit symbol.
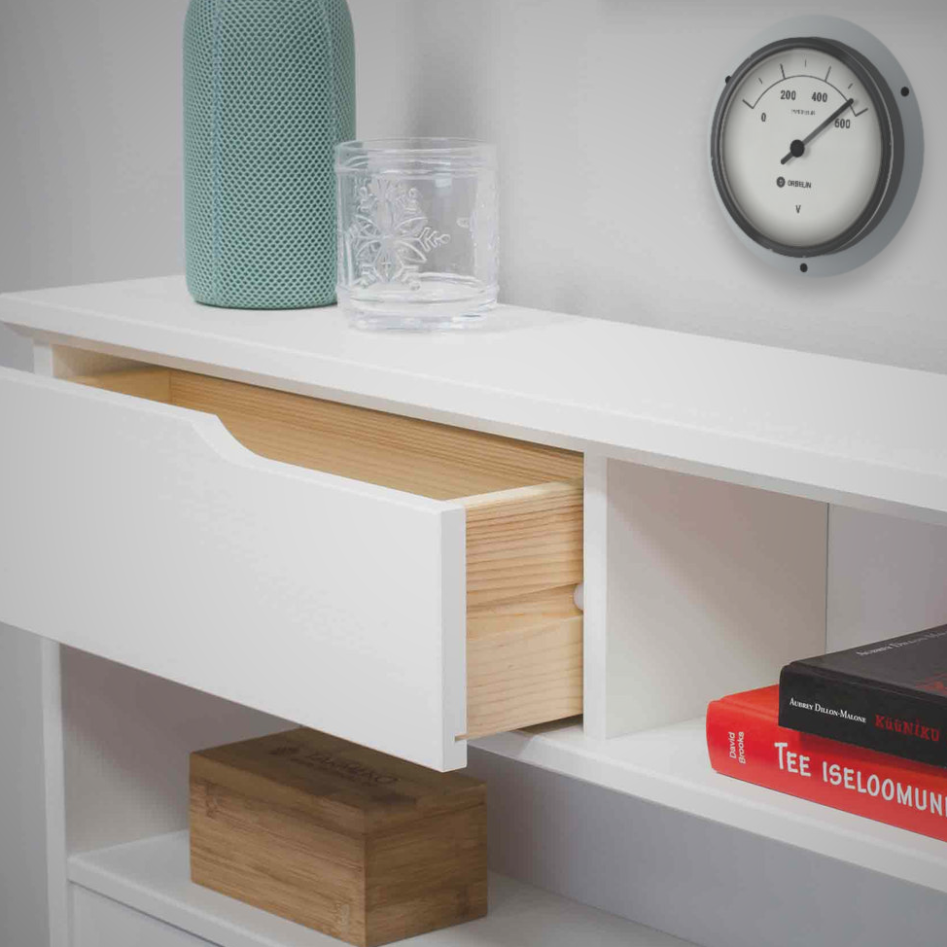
550 V
